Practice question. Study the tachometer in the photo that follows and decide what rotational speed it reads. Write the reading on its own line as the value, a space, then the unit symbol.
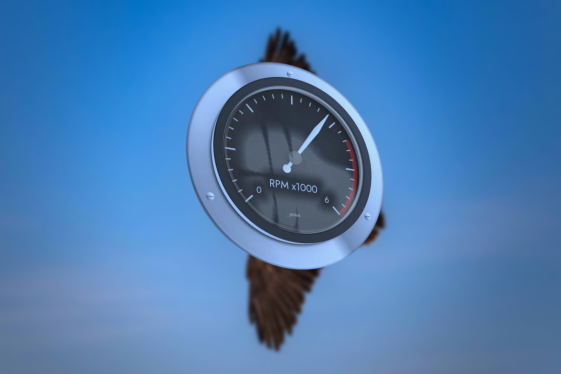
3800 rpm
